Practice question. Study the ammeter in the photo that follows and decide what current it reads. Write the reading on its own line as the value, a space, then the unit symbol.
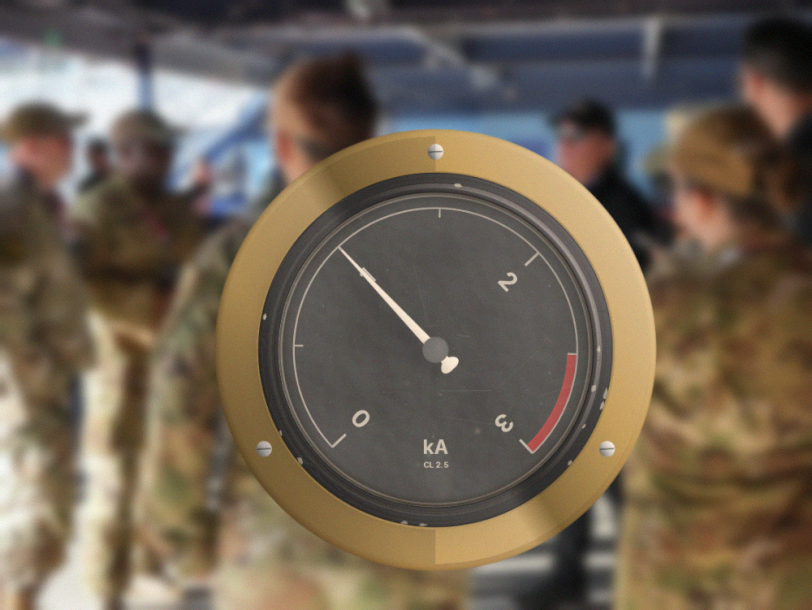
1 kA
